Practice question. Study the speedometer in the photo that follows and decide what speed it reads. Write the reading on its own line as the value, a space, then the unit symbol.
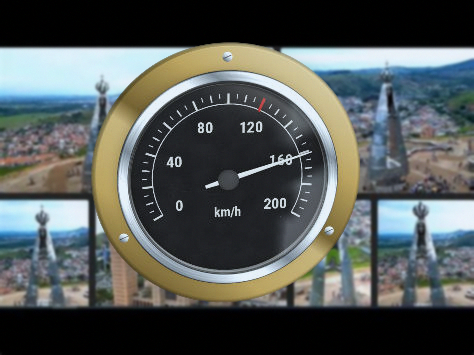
160 km/h
